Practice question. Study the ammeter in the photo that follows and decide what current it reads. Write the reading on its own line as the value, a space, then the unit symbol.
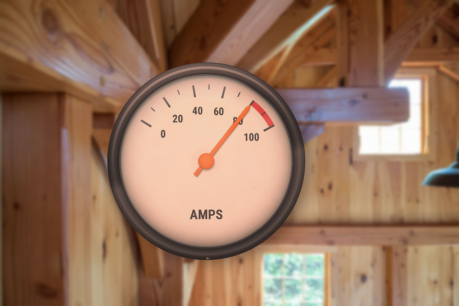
80 A
